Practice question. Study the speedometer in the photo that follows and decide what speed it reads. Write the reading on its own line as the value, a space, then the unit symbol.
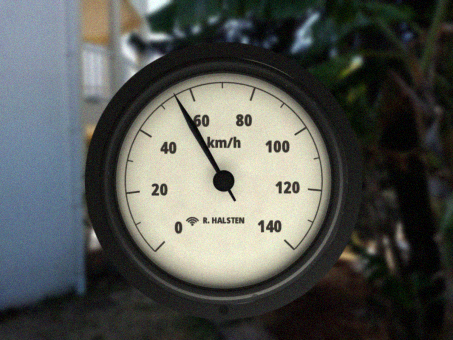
55 km/h
